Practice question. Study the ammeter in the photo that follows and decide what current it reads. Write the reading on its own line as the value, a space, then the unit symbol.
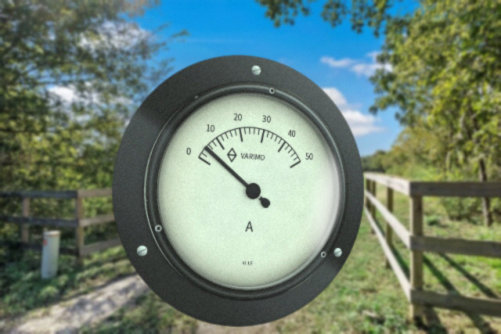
4 A
